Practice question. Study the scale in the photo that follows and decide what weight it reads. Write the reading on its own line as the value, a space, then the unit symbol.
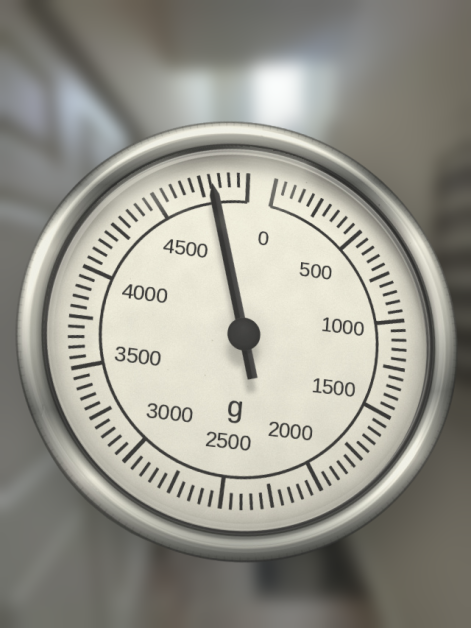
4800 g
